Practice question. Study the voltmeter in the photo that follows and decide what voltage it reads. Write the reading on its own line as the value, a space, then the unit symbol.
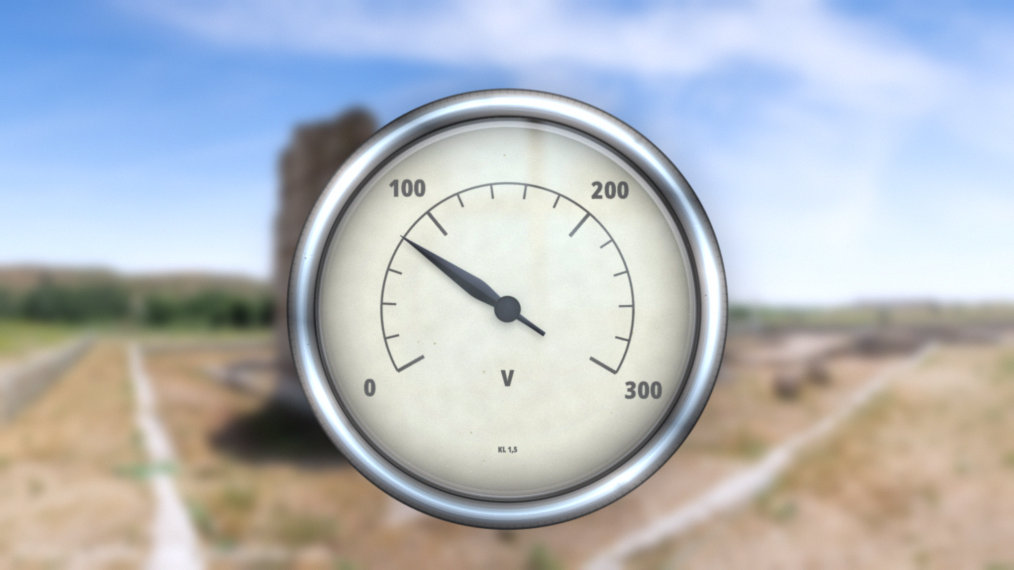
80 V
